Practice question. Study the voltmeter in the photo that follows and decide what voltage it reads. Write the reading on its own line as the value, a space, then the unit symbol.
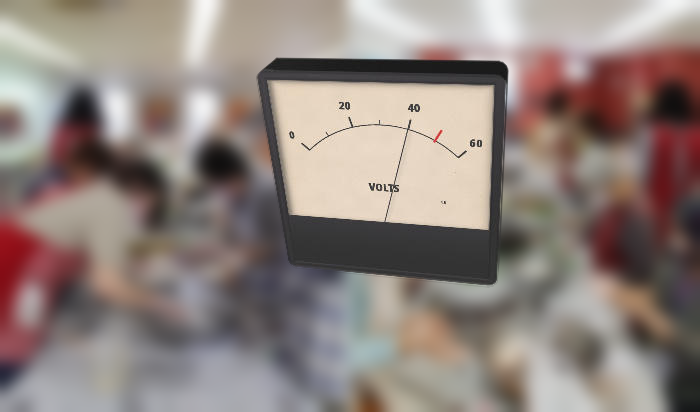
40 V
